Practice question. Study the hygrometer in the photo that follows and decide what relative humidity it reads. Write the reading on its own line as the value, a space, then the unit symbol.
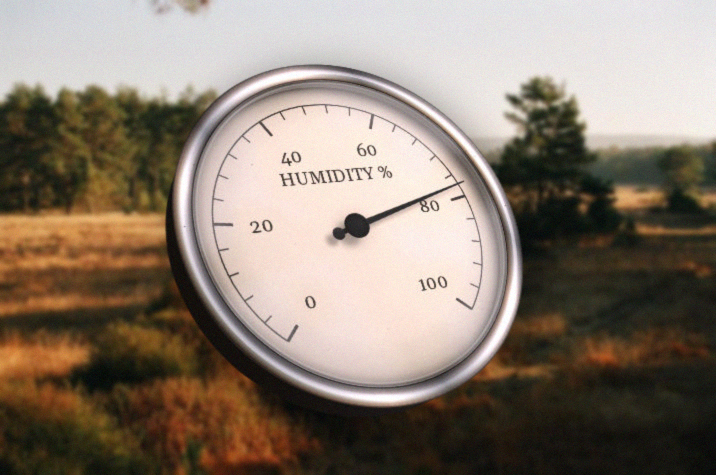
78 %
